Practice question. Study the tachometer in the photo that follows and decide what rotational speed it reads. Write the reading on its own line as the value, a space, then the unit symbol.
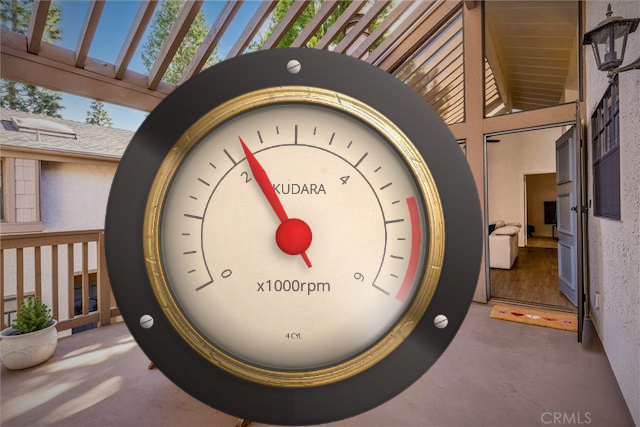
2250 rpm
